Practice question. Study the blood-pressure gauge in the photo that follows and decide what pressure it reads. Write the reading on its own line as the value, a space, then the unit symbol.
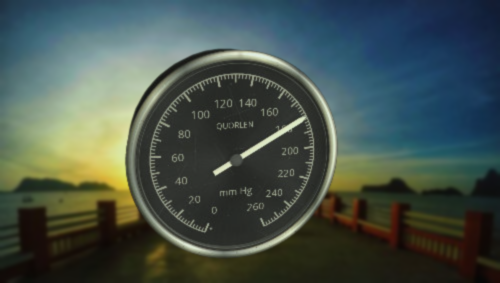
180 mmHg
